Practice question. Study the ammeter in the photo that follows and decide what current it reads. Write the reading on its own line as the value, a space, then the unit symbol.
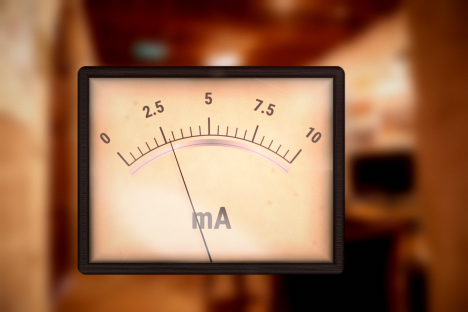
2.75 mA
